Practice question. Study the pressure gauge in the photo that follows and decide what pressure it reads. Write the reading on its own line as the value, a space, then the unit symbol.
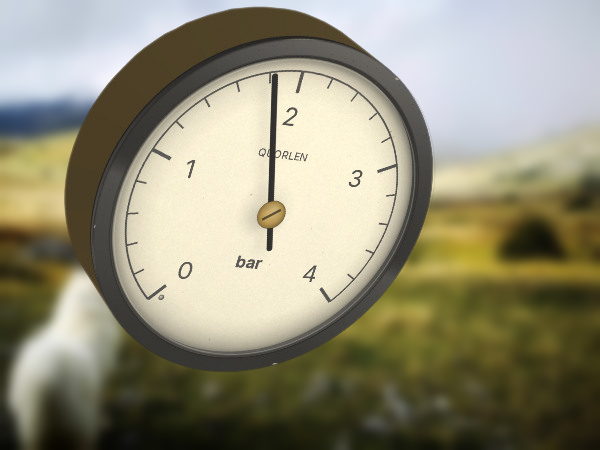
1.8 bar
